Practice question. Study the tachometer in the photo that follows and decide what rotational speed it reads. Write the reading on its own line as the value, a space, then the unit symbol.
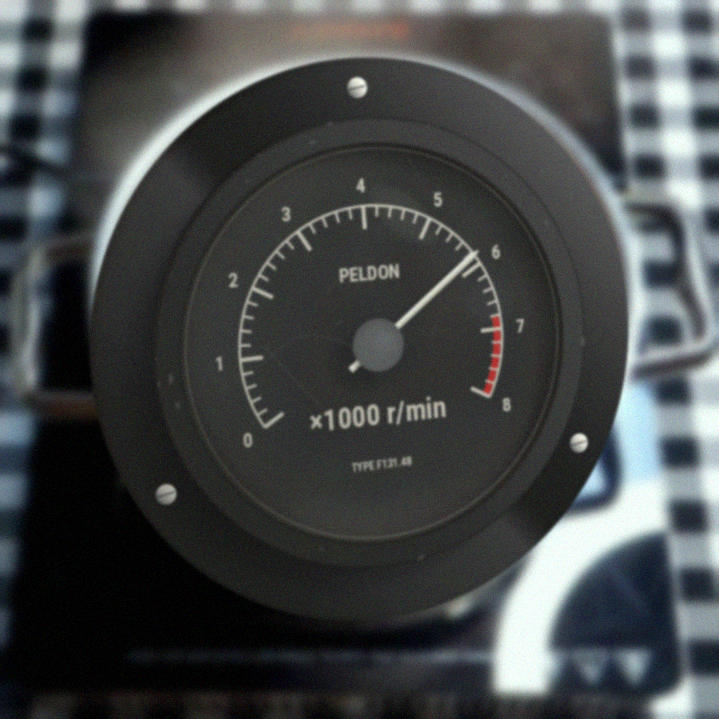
5800 rpm
